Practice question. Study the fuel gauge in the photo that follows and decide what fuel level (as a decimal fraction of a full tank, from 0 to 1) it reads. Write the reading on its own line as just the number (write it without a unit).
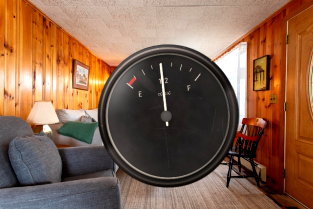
0.5
